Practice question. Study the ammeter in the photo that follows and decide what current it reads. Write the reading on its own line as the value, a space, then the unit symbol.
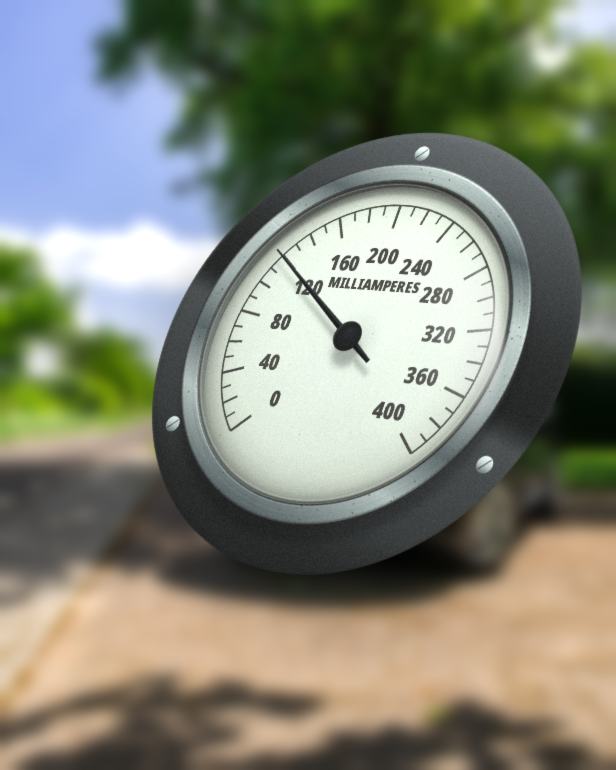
120 mA
